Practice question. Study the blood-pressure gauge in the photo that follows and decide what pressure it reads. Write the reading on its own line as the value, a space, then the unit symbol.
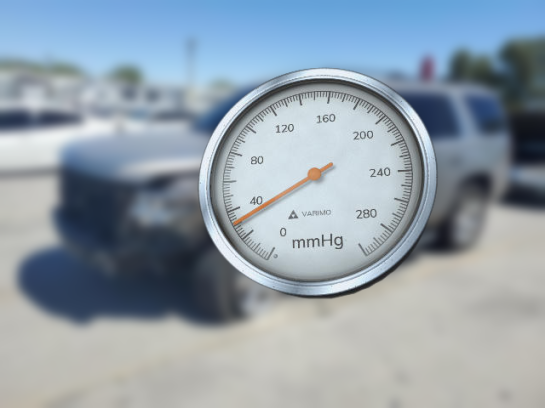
30 mmHg
